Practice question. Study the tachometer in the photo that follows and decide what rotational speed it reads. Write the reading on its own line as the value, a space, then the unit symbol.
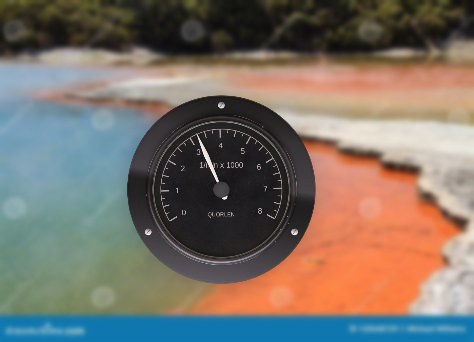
3250 rpm
